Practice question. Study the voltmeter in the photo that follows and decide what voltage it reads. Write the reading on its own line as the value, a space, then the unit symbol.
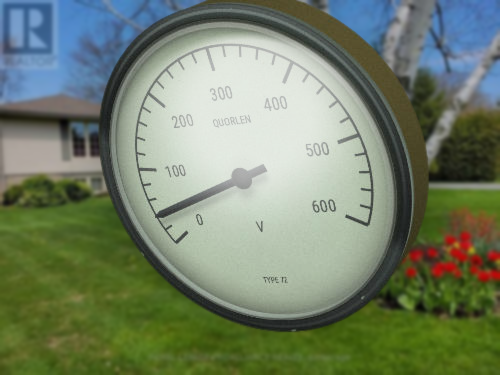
40 V
